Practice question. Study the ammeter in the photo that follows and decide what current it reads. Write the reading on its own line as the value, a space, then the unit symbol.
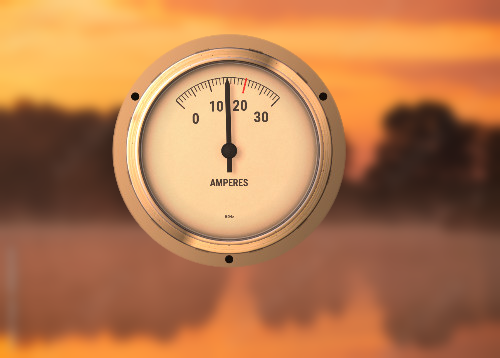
15 A
